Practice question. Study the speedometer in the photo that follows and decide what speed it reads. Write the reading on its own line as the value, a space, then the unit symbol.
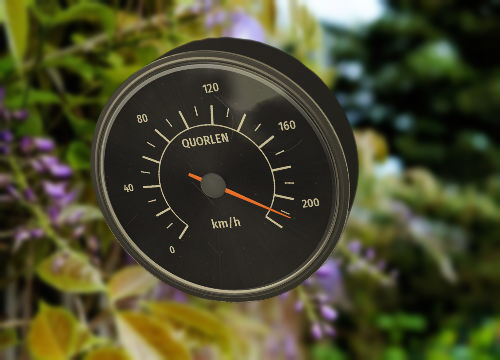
210 km/h
